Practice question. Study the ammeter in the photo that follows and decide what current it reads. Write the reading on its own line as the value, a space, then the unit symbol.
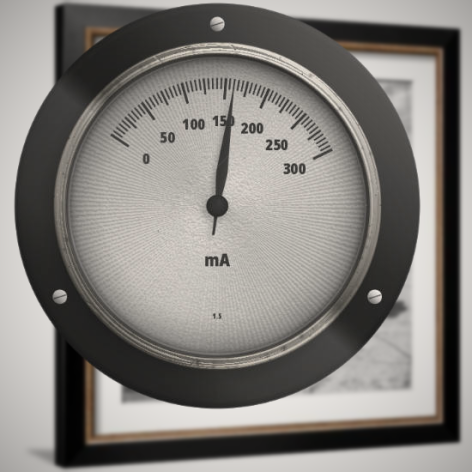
160 mA
